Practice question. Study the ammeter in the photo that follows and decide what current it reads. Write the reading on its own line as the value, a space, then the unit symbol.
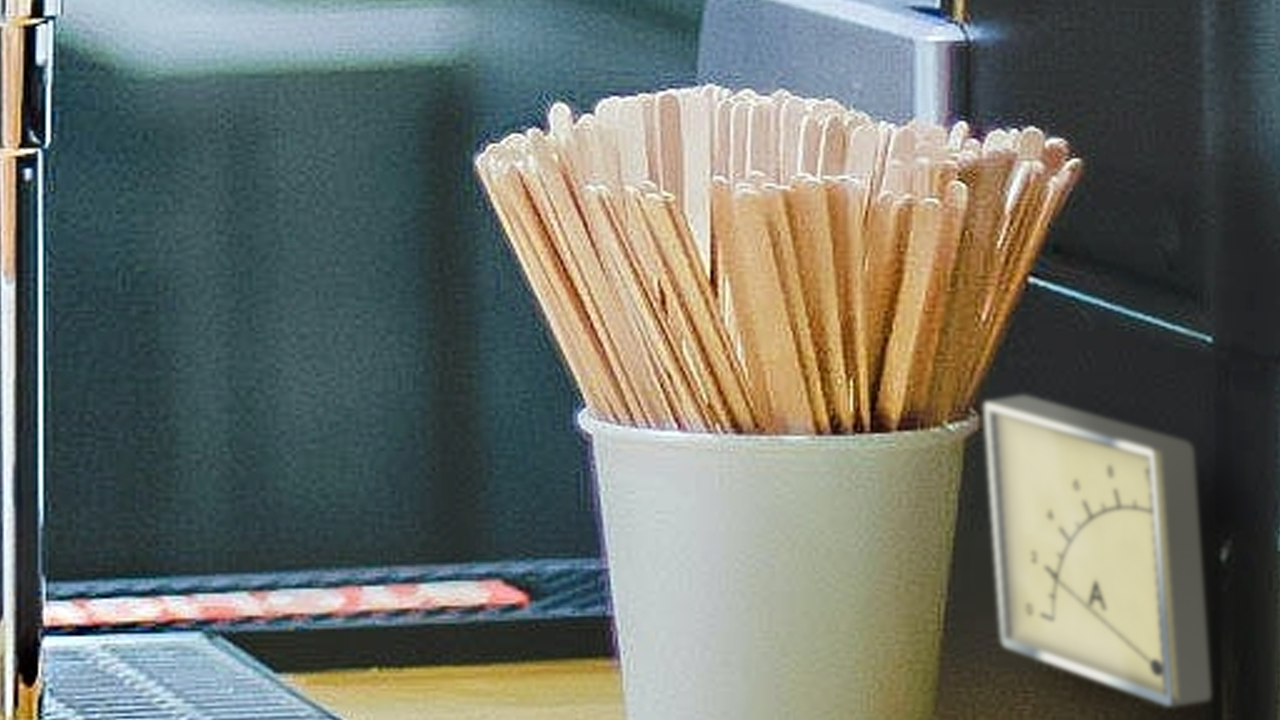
2 A
